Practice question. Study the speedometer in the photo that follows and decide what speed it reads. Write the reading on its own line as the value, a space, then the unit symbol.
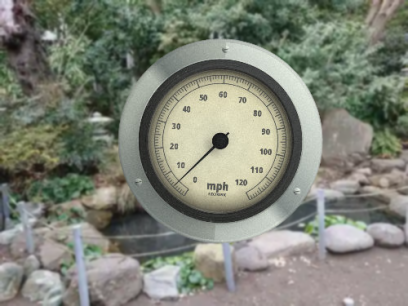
5 mph
